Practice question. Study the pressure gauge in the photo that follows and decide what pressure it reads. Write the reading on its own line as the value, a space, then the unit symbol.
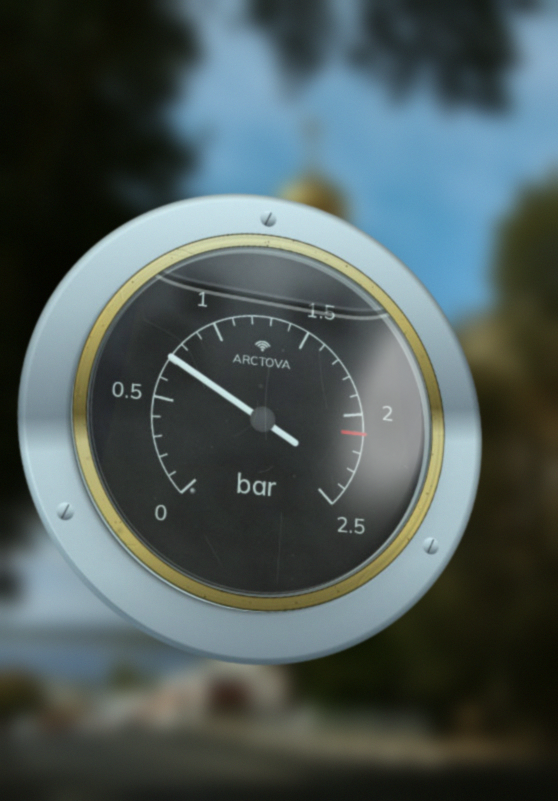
0.7 bar
